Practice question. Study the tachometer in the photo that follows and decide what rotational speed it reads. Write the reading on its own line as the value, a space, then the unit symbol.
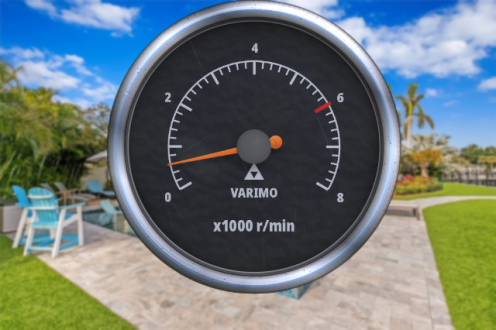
600 rpm
